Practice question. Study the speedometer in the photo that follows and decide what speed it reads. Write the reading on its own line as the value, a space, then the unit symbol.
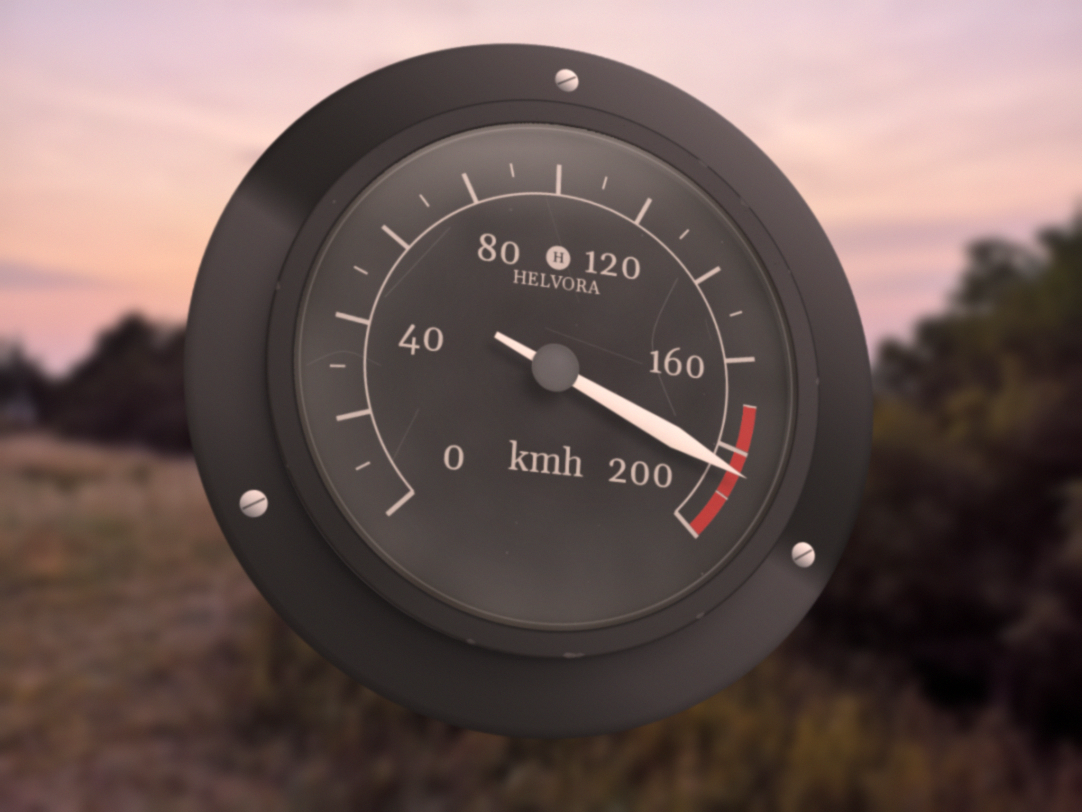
185 km/h
